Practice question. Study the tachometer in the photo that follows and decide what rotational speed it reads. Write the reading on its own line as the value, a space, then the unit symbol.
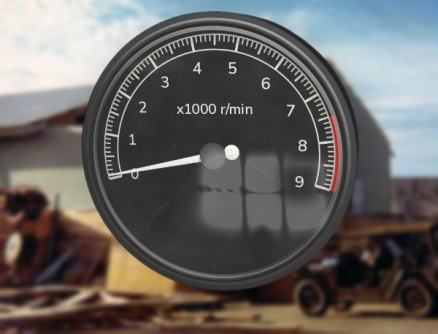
100 rpm
